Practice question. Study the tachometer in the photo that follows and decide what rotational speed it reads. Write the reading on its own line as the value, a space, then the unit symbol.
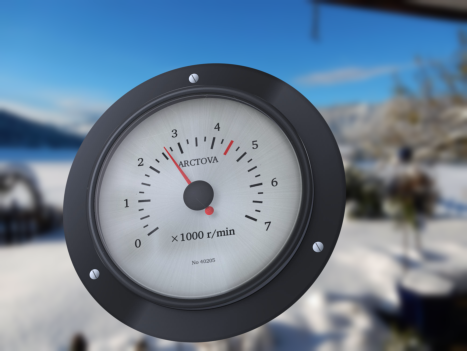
2625 rpm
